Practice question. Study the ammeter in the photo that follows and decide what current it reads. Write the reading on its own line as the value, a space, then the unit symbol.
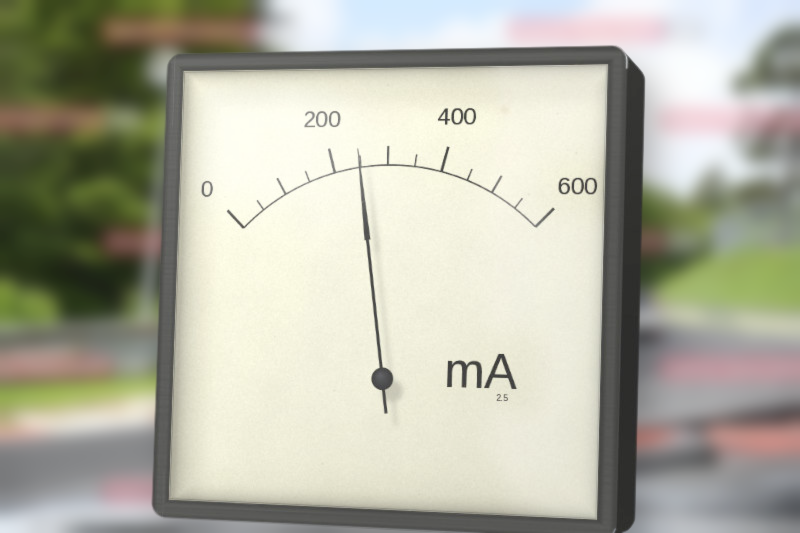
250 mA
